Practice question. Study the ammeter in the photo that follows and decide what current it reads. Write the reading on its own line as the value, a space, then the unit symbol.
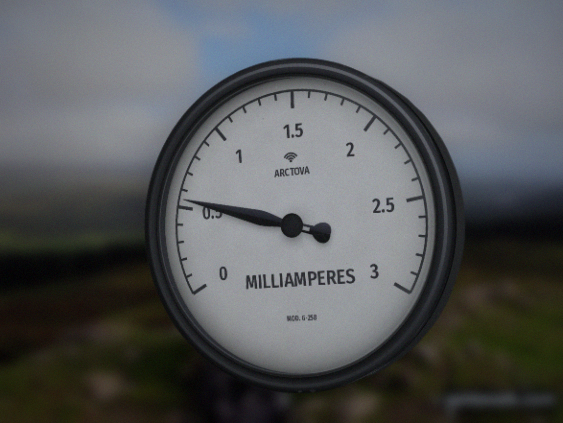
0.55 mA
